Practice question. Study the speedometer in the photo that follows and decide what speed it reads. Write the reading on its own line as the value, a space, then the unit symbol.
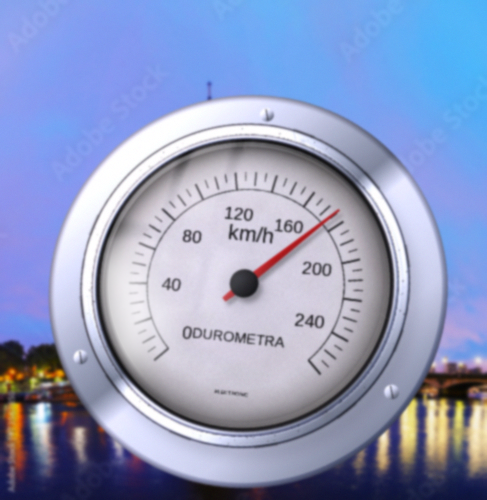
175 km/h
